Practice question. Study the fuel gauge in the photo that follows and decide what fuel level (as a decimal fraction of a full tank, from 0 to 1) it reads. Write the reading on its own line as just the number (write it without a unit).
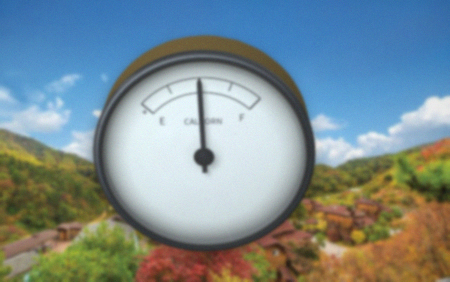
0.5
